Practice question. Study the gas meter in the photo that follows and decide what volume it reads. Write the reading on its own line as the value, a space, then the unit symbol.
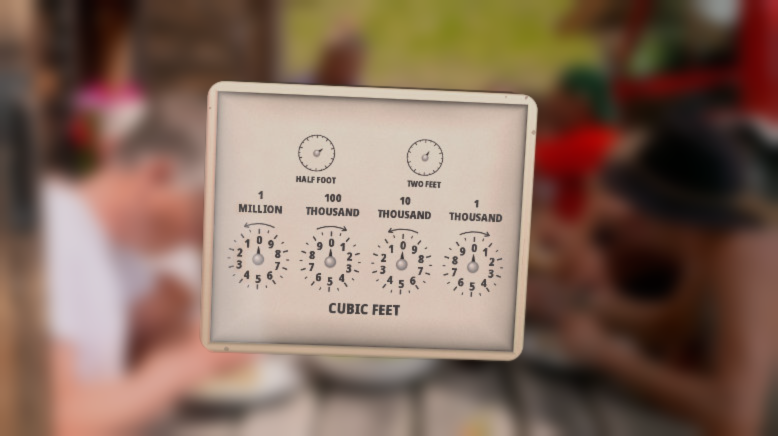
0 ft³
